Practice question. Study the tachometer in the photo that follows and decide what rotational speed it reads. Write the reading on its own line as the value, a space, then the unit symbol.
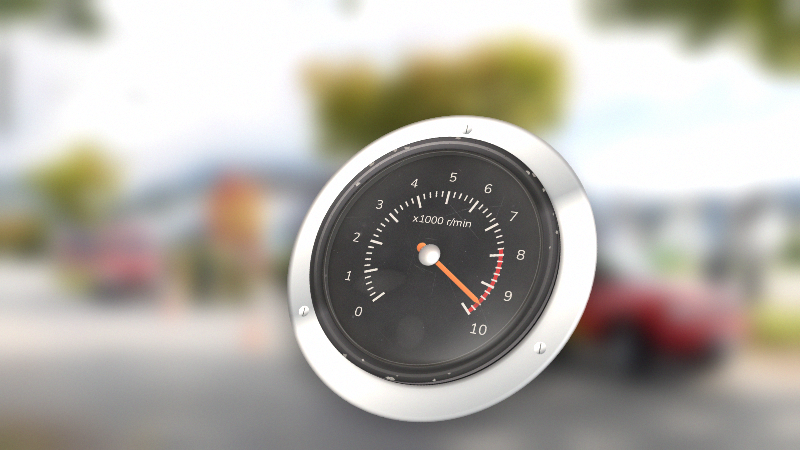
9600 rpm
